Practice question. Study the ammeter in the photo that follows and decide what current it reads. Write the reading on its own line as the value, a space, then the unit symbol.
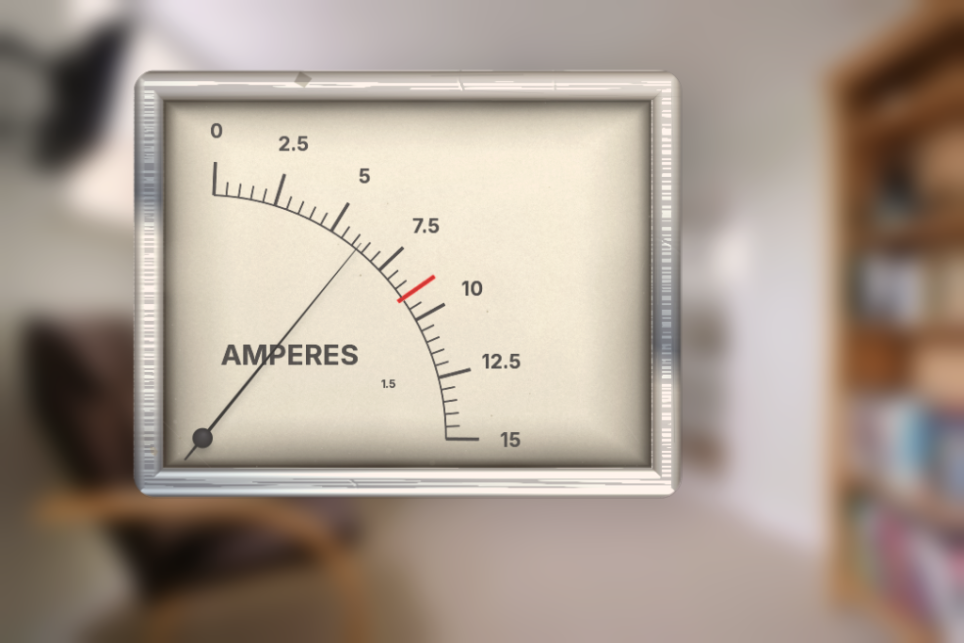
6.25 A
